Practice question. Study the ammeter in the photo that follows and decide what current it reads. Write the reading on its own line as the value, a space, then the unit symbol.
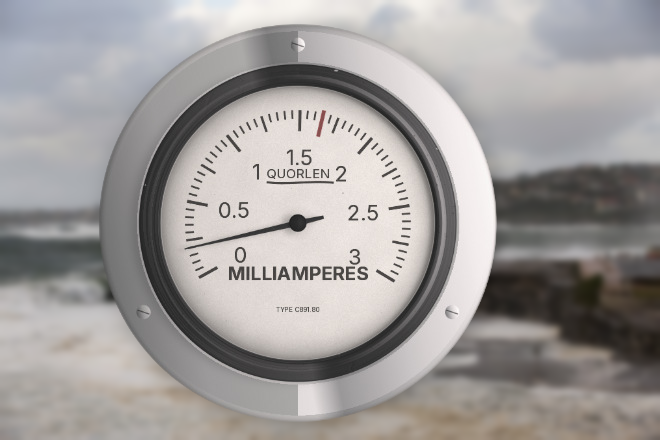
0.2 mA
